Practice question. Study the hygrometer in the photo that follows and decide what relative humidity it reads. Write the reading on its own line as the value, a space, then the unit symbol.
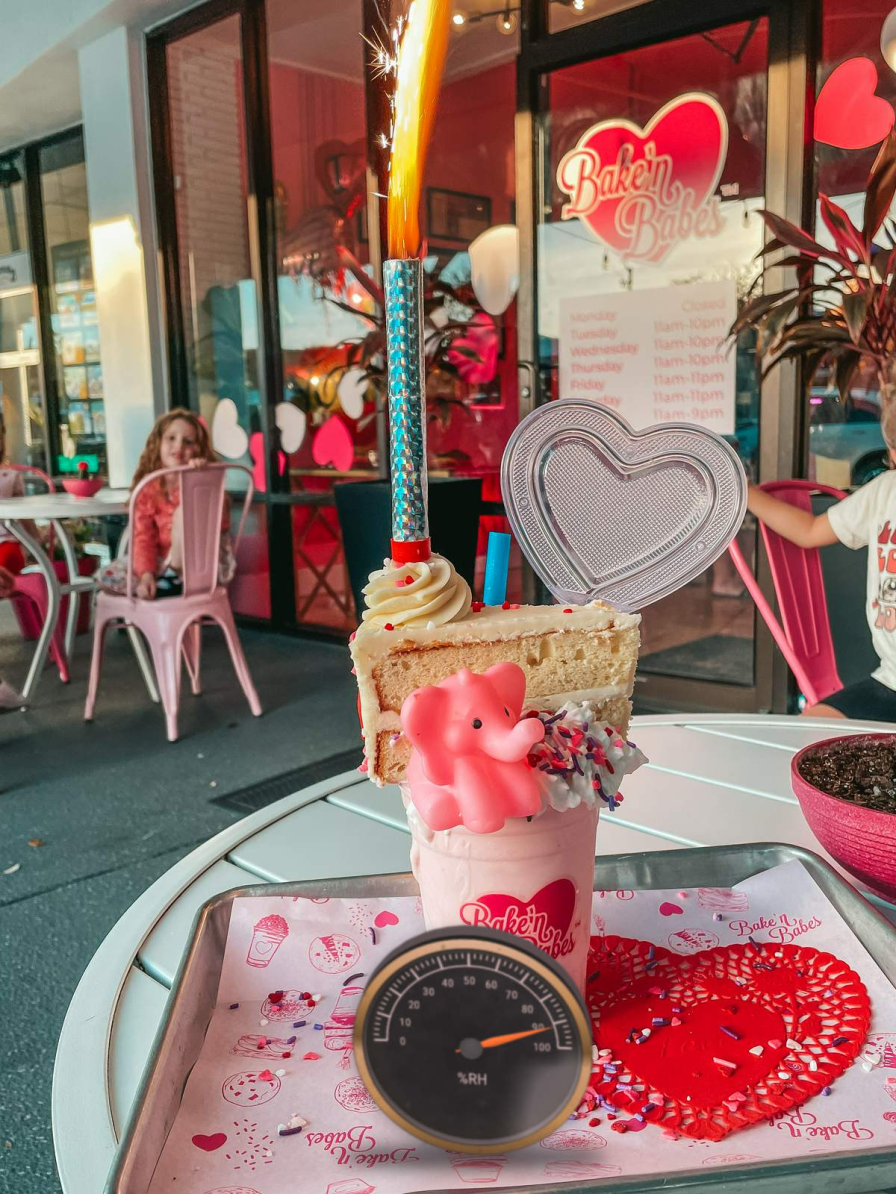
90 %
